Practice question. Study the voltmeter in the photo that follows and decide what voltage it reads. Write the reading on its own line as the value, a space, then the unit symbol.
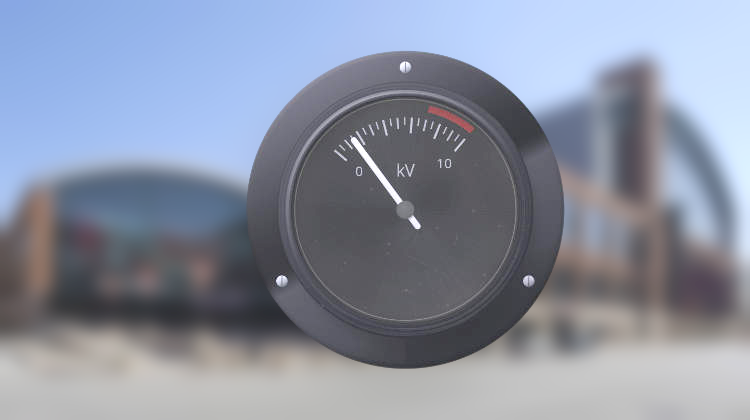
1.5 kV
